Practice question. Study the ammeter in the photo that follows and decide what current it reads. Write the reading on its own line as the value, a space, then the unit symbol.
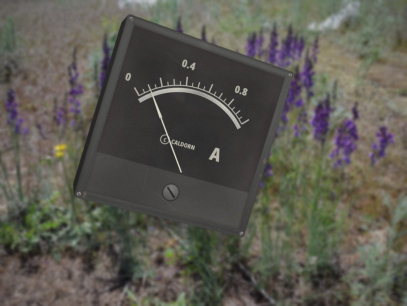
0.1 A
